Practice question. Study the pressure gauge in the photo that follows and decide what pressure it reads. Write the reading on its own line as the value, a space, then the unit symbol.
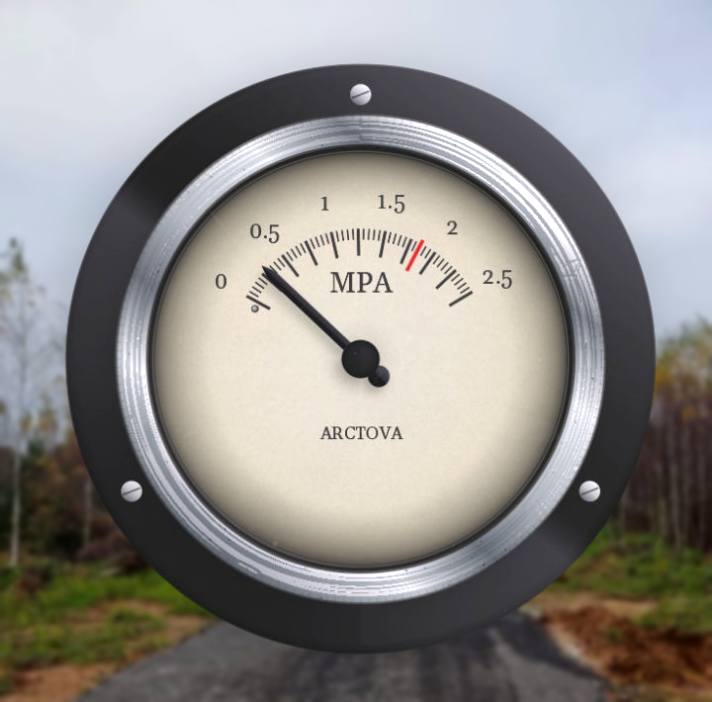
0.3 MPa
